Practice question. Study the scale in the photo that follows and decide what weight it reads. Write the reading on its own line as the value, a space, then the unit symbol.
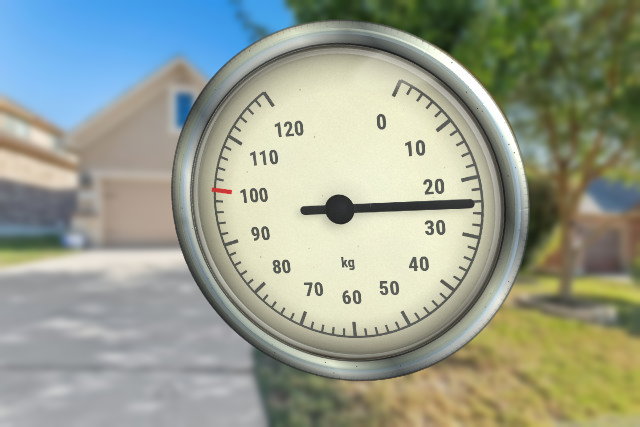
24 kg
